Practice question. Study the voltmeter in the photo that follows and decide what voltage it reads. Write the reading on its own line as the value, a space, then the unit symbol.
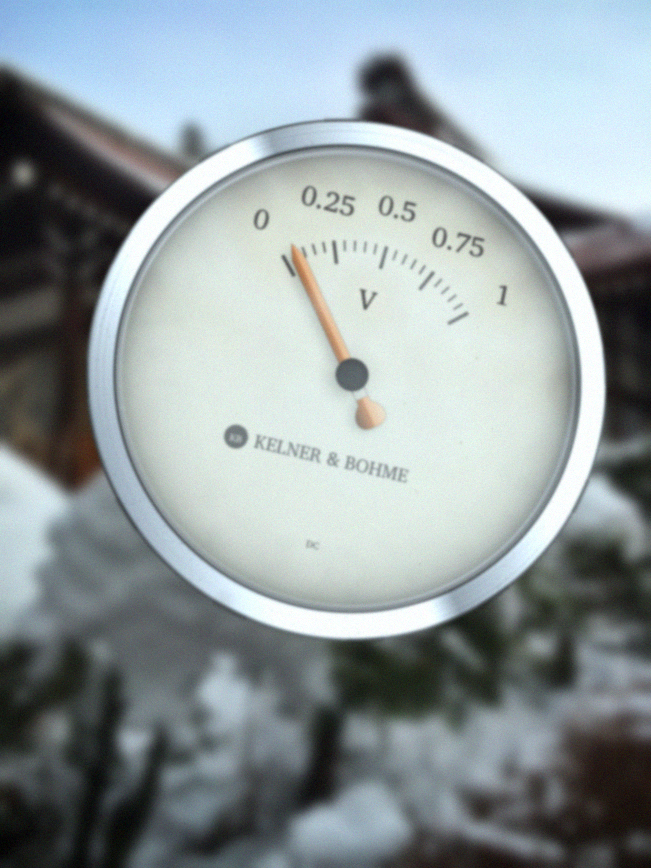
0.05 V
